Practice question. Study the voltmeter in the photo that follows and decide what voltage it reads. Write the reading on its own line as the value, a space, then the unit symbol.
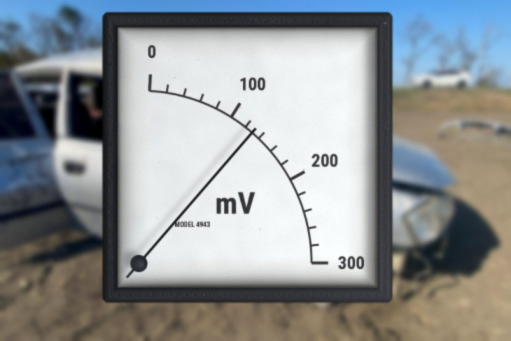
130 mV
